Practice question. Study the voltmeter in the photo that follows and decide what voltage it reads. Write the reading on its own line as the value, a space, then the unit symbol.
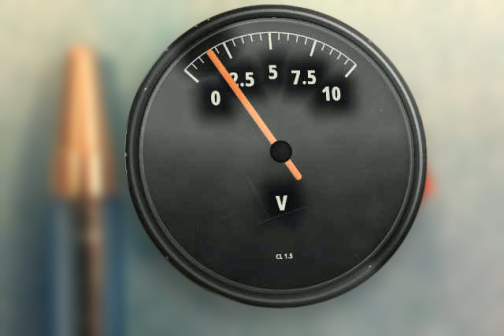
1.5 V
